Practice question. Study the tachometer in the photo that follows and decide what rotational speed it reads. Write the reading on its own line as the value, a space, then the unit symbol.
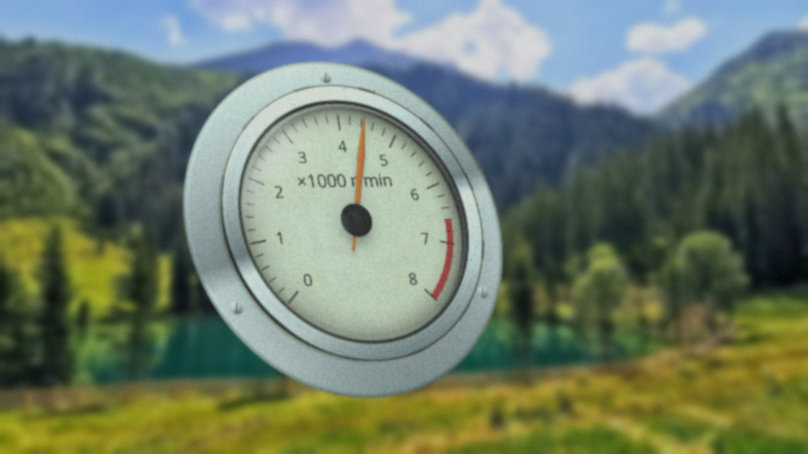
4400 rpm
